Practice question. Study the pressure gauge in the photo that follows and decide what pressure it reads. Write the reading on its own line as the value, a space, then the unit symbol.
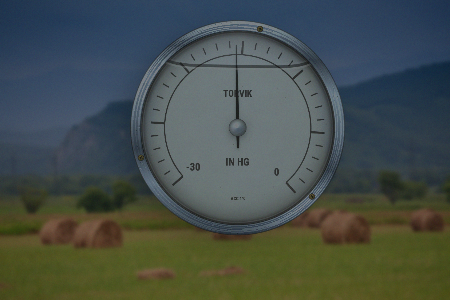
-15.5 inHg
